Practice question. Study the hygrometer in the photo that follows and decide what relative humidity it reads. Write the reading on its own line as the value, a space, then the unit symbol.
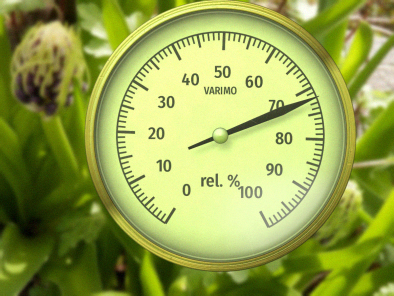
72 %
